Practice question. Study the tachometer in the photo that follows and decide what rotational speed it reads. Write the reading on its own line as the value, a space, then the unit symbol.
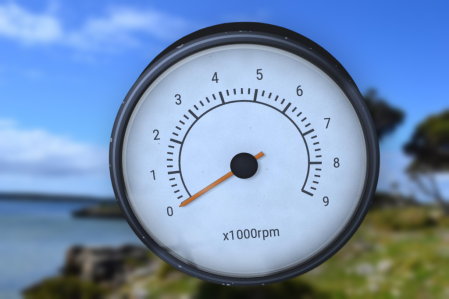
0 rpm
